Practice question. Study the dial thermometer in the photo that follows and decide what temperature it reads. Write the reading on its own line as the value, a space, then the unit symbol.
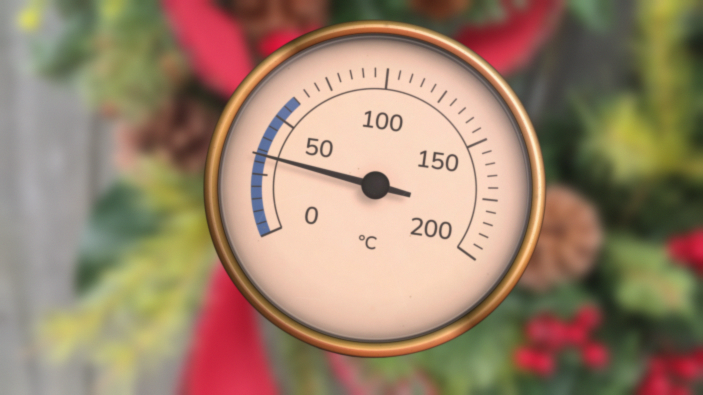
32.5 °C
